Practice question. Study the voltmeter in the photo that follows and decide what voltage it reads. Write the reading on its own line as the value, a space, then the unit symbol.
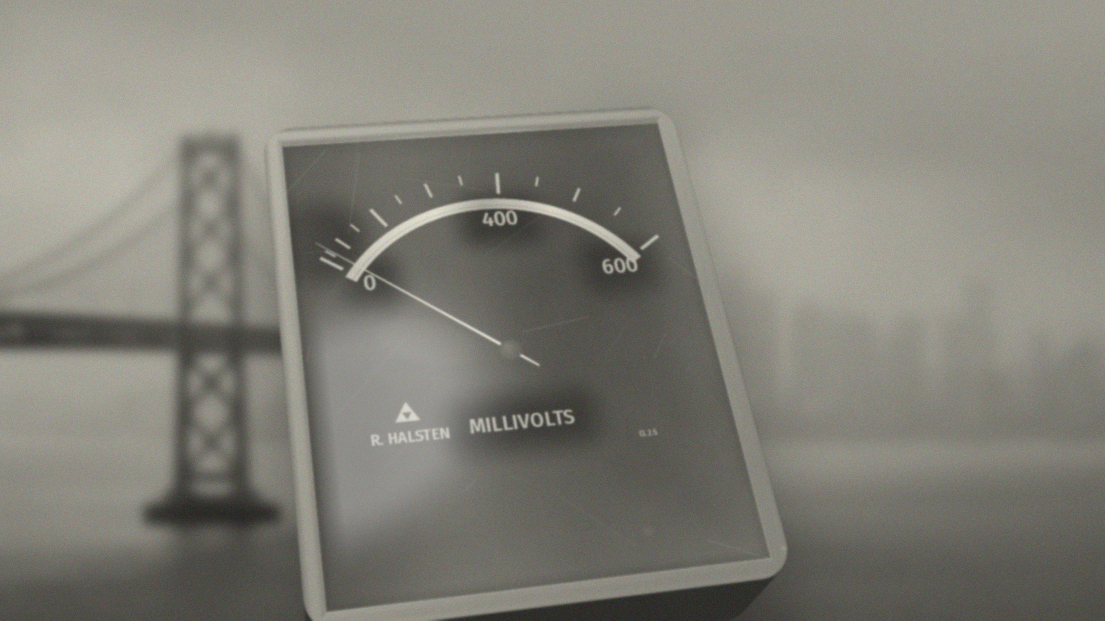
50 mV
